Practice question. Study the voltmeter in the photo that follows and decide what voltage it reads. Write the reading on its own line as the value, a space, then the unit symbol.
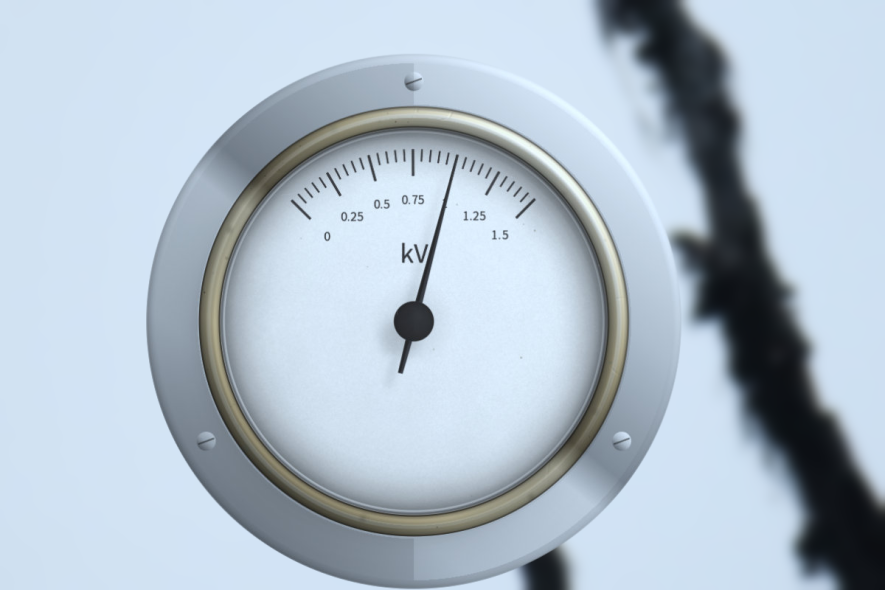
1 kV
